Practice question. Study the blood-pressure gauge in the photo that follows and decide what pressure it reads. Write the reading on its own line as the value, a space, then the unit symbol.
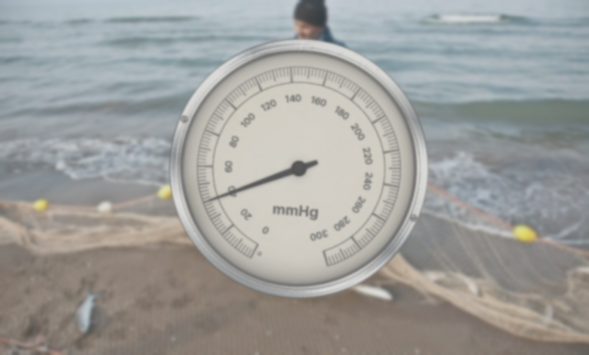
40 mmHg
